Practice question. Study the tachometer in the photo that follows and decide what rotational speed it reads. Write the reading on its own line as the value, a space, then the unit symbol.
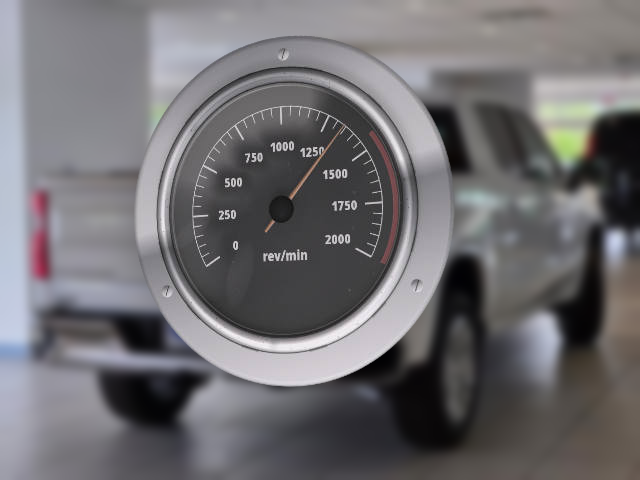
1350 rpm
